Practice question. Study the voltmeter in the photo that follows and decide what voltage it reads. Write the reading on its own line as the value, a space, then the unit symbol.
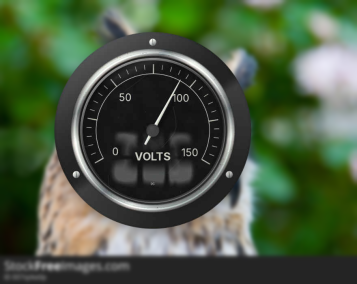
92.5 V
